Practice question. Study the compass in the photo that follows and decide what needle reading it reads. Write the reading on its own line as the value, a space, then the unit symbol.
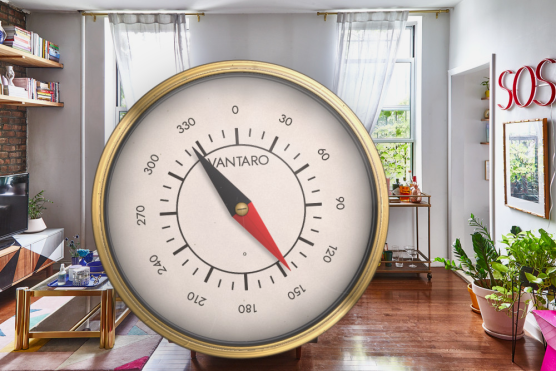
145 °
